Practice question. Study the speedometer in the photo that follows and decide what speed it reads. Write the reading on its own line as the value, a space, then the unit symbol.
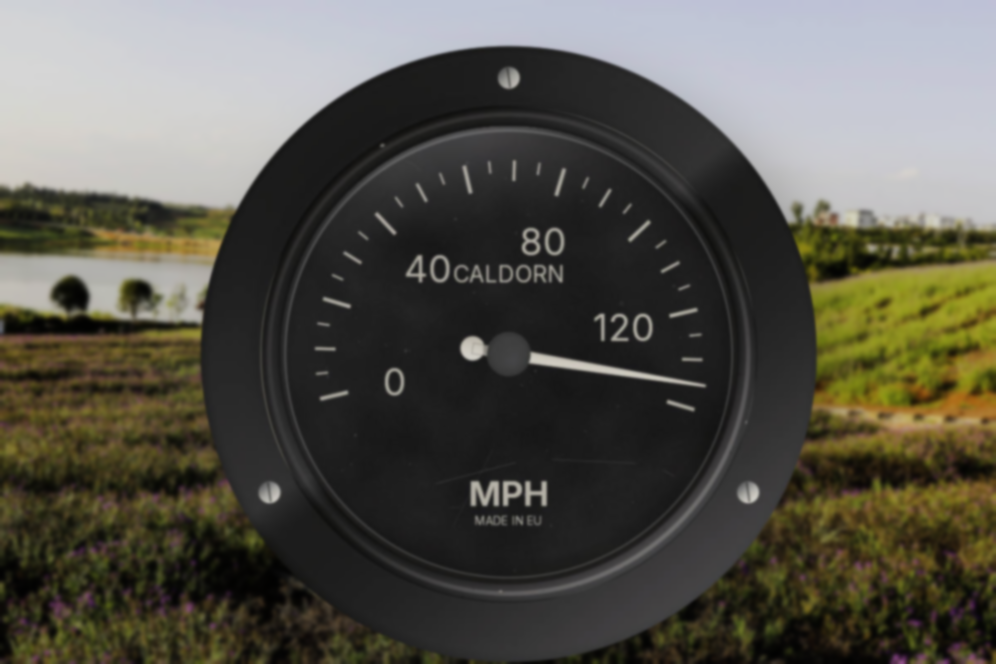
135 mph
